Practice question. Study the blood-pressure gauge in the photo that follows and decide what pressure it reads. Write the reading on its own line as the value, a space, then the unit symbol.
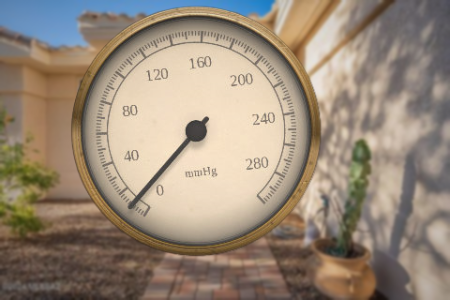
10 mmHg
